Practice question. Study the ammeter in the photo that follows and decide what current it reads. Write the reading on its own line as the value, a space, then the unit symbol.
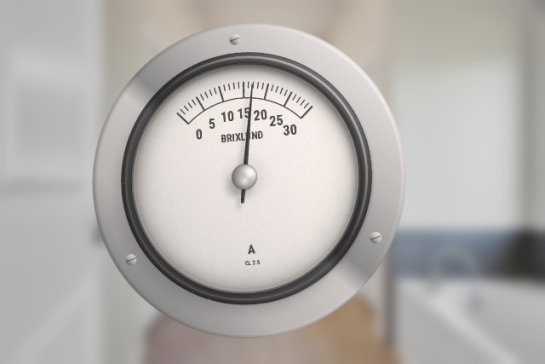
17 A
